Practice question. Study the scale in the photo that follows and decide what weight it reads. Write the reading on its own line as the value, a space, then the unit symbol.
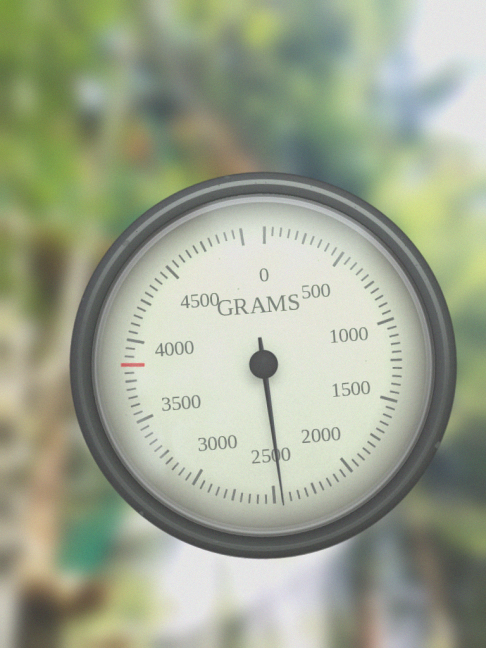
2450 g
